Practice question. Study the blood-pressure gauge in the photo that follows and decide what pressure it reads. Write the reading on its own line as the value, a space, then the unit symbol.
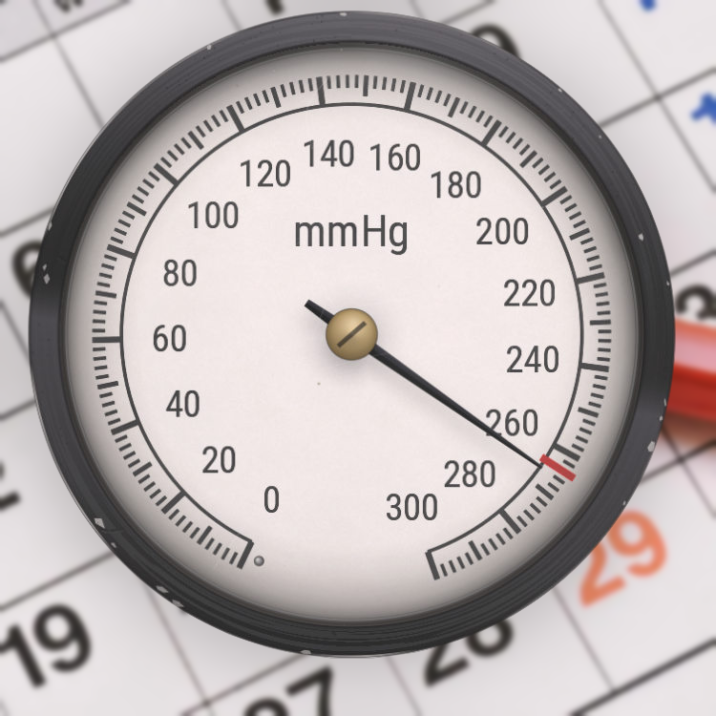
266 mmHg
